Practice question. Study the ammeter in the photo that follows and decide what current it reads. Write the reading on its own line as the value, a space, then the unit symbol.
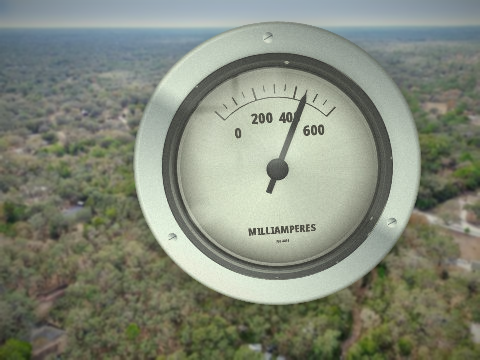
450 mA
